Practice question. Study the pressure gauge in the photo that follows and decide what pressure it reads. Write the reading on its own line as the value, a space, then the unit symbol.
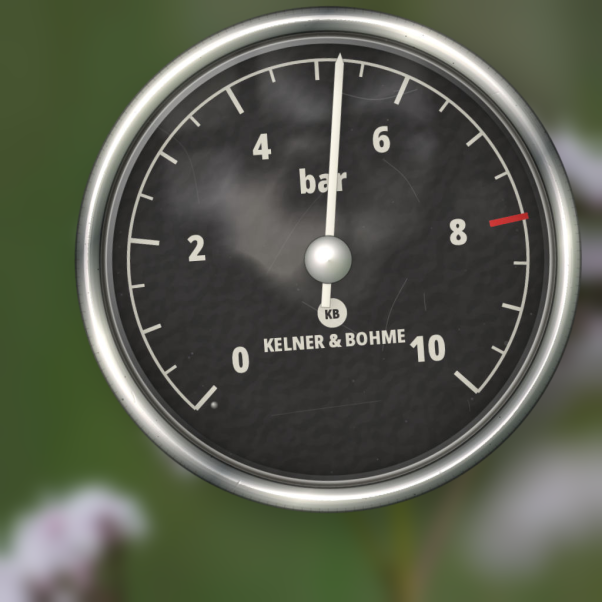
5.25 bar
